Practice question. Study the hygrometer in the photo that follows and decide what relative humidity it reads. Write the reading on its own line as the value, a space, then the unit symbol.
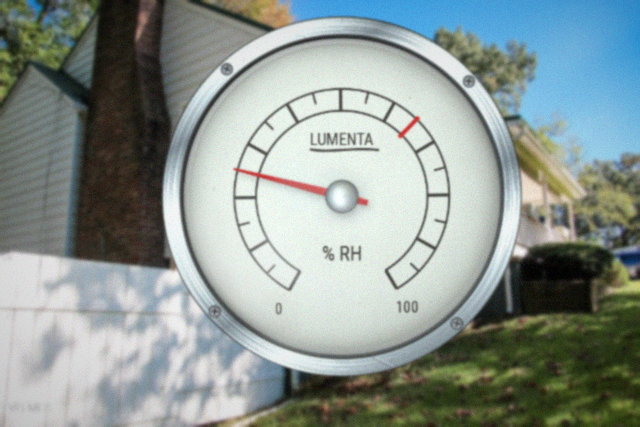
25 %
